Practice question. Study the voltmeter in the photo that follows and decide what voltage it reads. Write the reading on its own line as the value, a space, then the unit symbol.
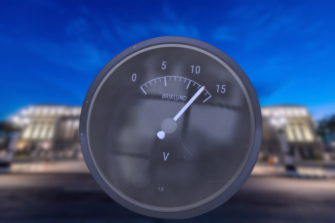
13 V
